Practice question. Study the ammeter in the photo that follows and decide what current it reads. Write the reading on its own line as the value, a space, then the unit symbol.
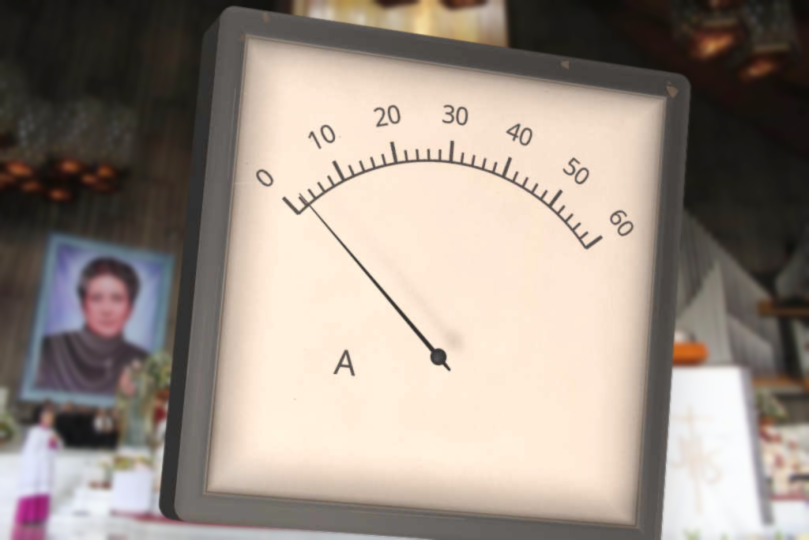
2 A
